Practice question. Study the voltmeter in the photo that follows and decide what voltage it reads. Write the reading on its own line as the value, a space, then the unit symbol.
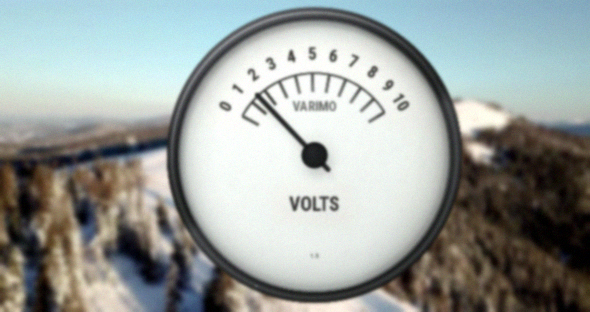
1.5 V
